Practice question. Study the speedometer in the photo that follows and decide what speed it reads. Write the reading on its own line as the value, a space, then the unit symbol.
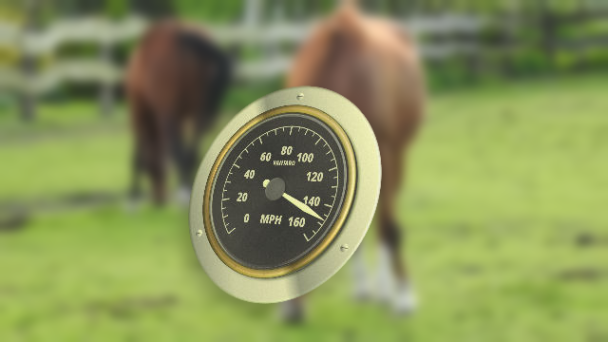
147.5 mph
